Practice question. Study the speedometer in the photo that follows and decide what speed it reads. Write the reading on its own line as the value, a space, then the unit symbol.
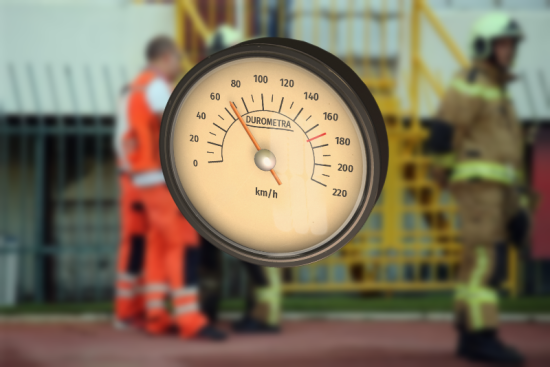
70 km/h
